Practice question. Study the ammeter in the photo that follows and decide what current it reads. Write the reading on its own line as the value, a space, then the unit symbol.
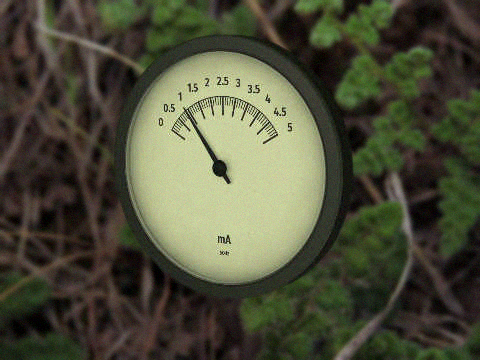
1 mA
